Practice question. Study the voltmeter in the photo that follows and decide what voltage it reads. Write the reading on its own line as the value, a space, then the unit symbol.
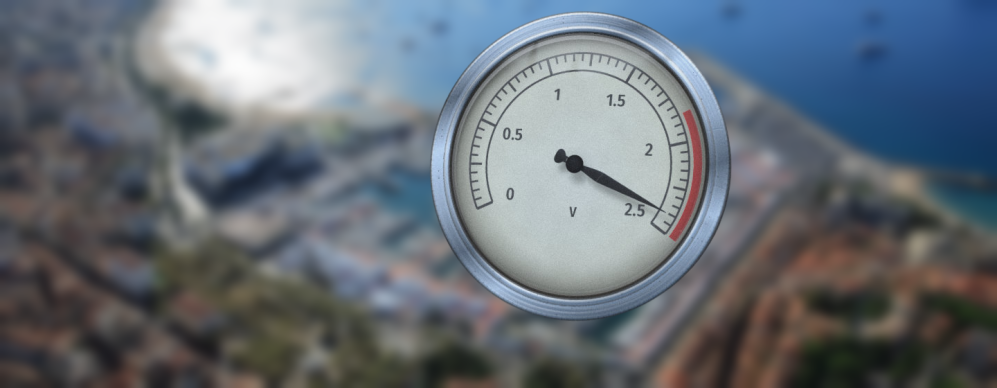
2.4 V
